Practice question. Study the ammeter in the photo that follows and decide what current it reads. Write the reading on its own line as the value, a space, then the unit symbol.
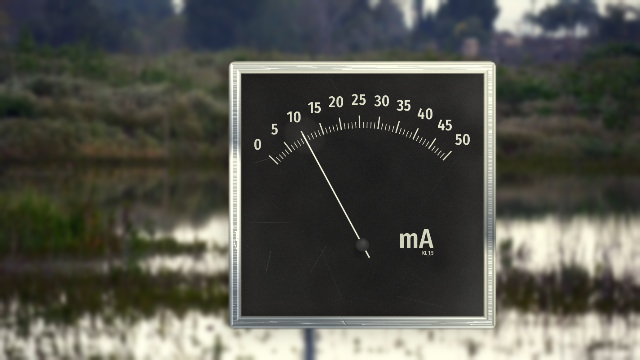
10 mA
